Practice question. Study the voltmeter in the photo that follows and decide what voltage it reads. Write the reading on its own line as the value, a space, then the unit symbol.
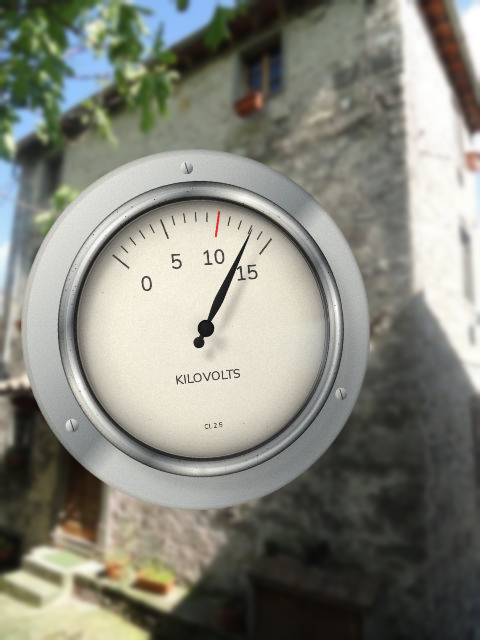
13 kV
